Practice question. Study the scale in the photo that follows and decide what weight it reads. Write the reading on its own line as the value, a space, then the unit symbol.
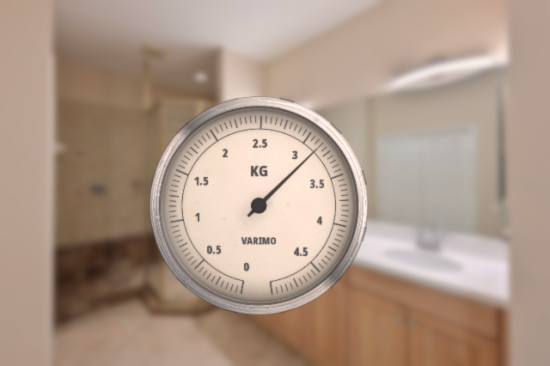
3.15 kg
